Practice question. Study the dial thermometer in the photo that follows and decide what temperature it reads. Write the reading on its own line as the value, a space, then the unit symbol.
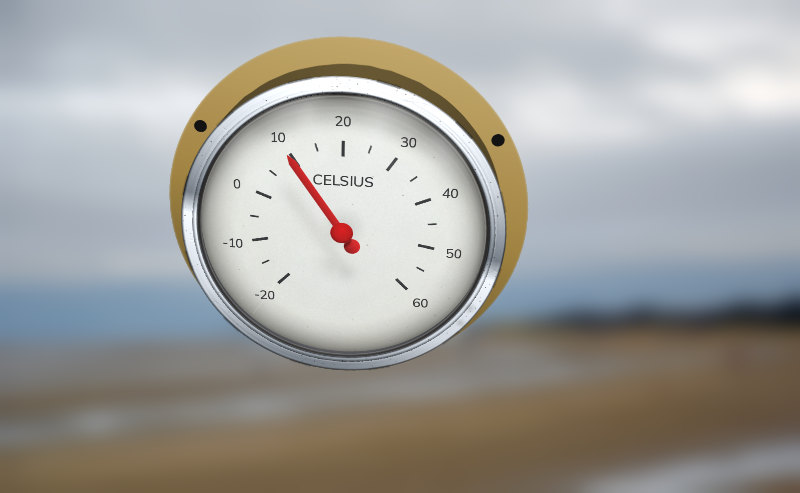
10 °C
